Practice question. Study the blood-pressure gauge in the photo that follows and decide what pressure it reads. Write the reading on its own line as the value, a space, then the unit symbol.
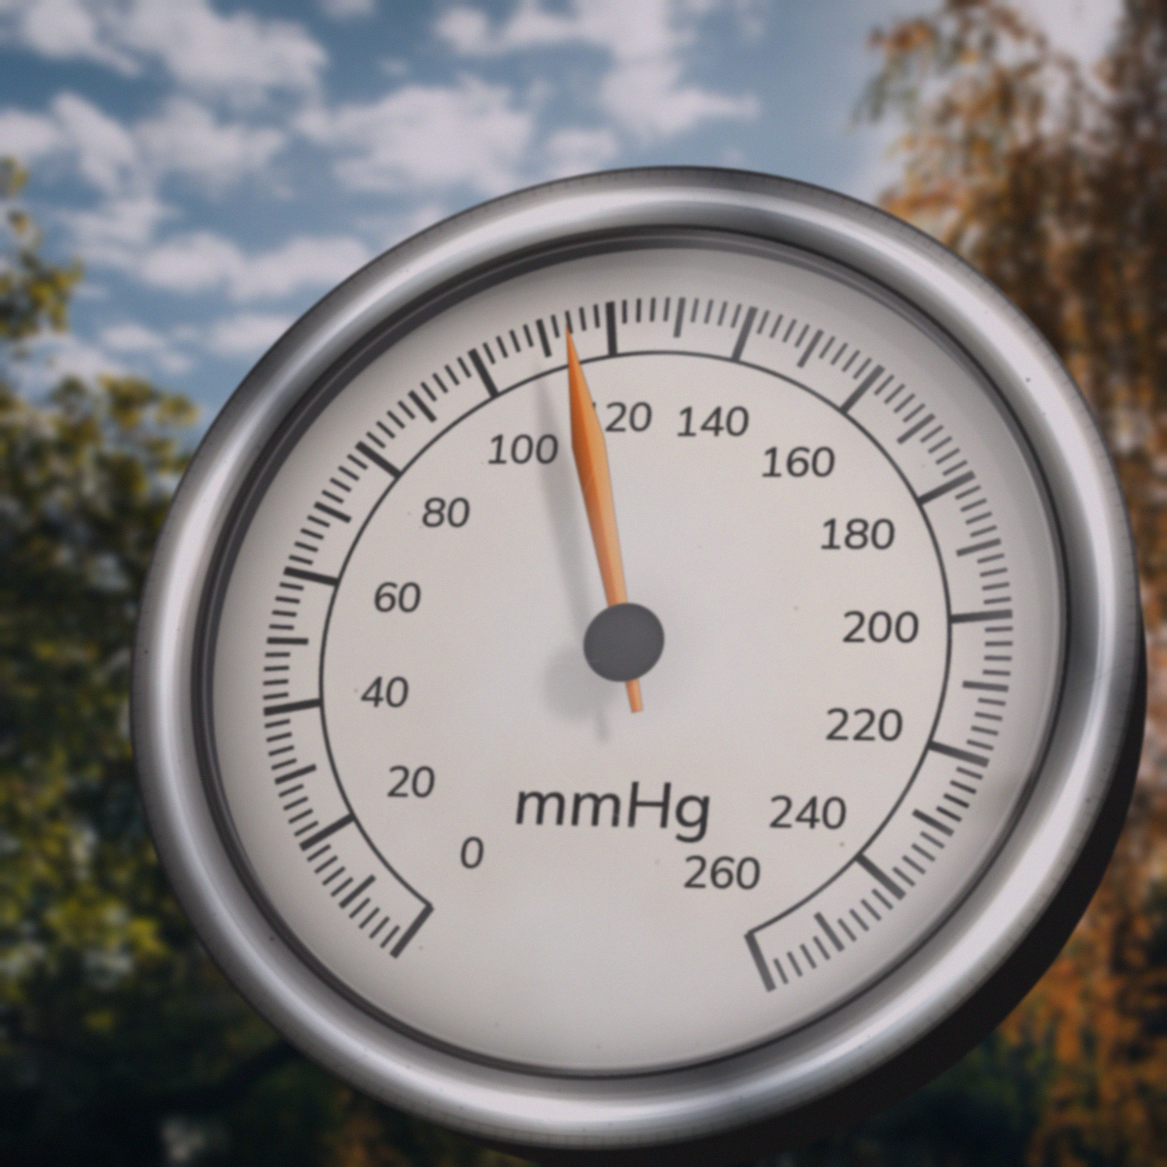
114 mmHg
